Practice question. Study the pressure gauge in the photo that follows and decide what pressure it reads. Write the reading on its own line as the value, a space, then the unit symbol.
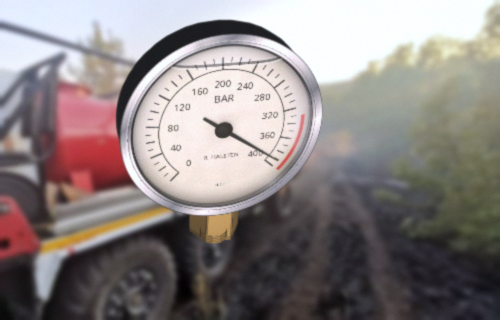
390 bar
